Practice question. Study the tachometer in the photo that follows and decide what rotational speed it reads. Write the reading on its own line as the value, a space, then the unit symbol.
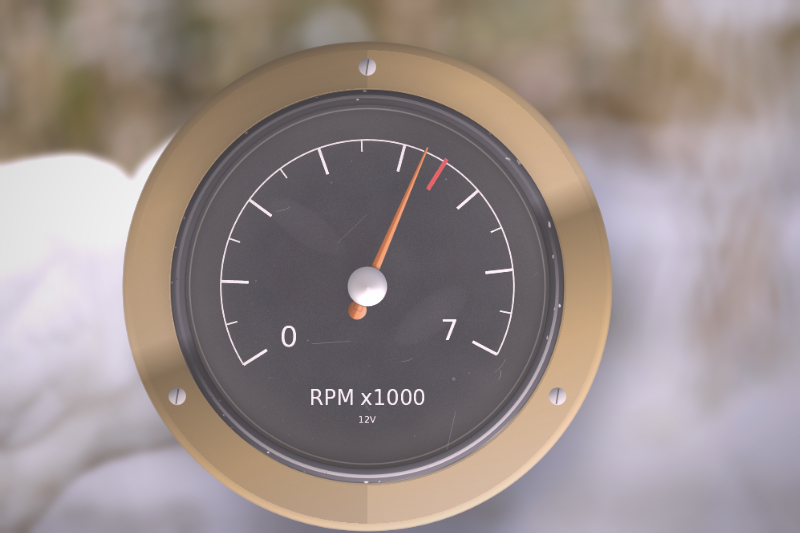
4250 rpm
